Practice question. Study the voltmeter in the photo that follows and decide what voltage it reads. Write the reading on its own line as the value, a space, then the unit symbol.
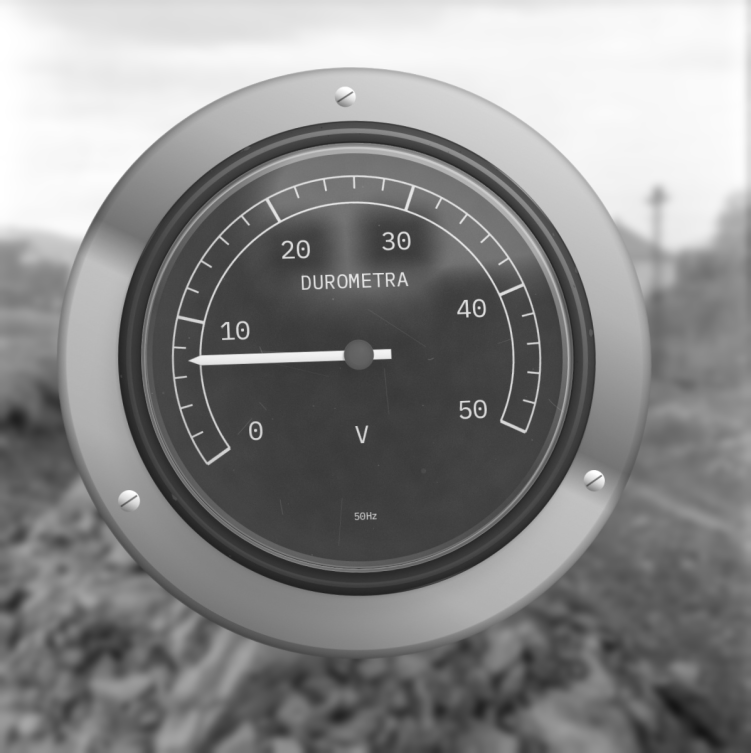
7 V
